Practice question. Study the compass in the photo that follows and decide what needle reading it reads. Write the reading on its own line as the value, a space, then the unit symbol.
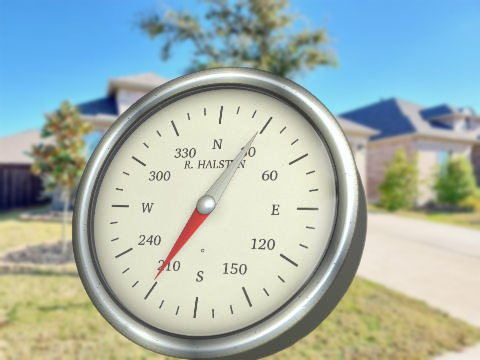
210 °
